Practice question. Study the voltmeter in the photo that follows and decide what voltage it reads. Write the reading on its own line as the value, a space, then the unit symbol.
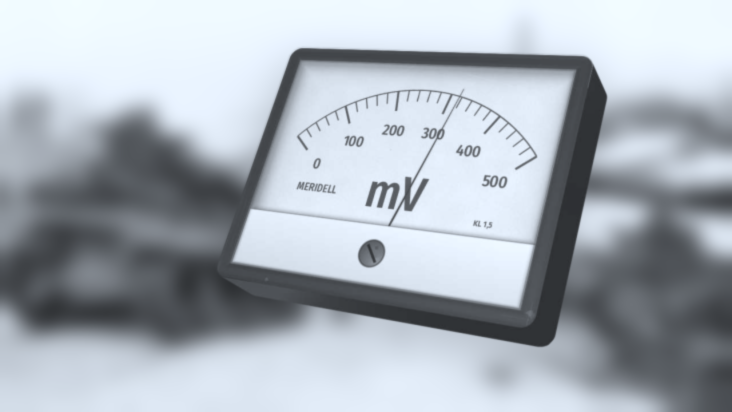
320 mV
